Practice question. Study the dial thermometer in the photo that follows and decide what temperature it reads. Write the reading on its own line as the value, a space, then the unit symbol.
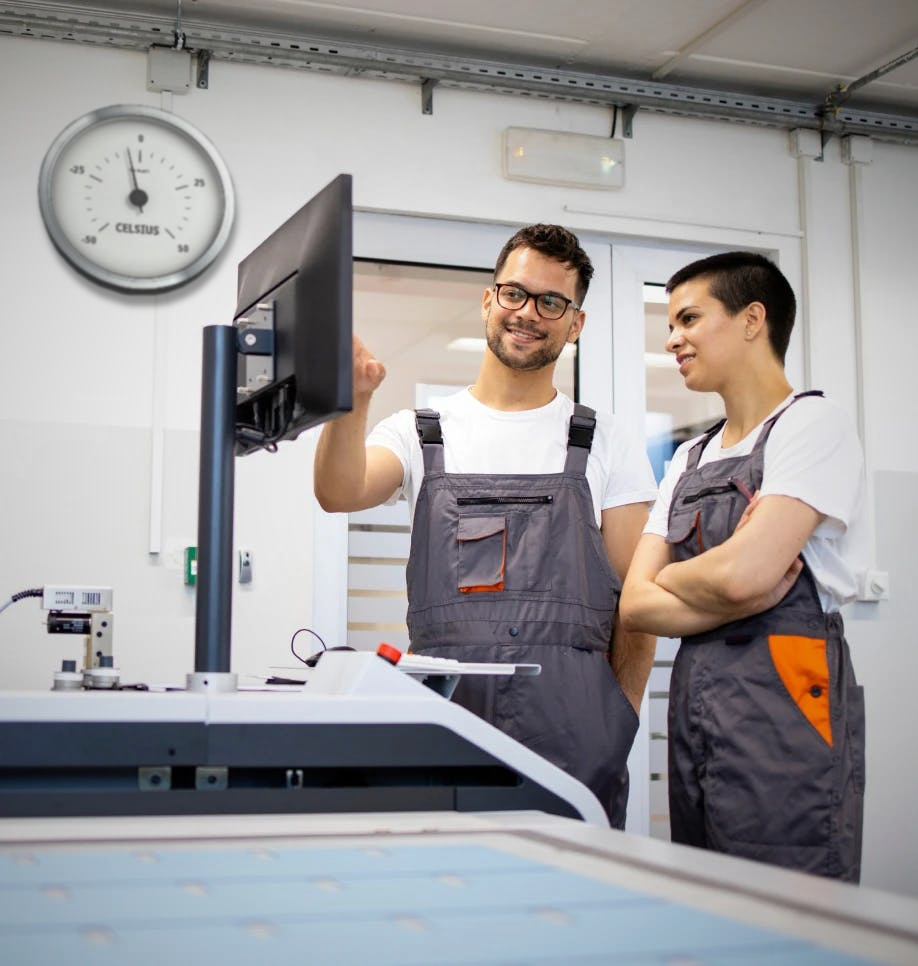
-5 °C
